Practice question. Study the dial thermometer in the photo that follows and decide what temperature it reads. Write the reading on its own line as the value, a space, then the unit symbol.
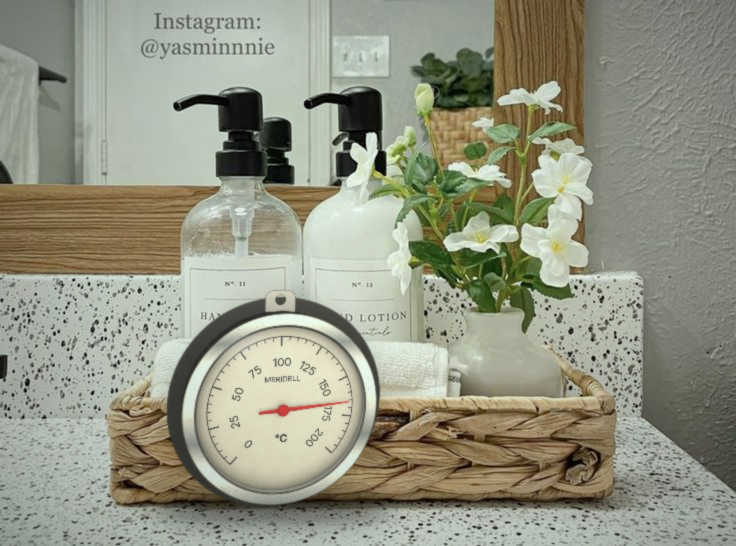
165 °C
